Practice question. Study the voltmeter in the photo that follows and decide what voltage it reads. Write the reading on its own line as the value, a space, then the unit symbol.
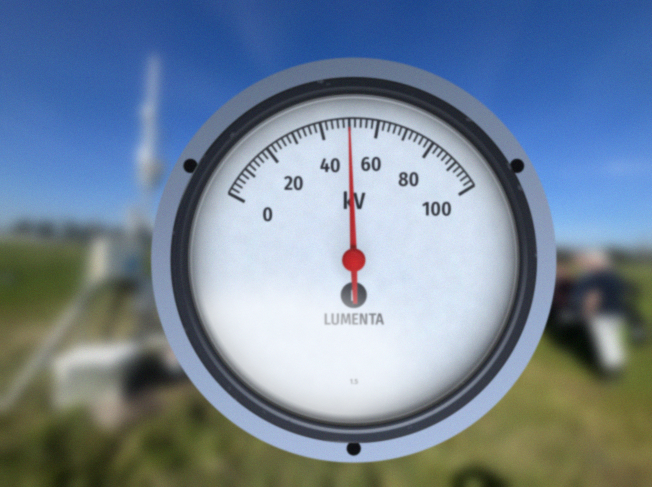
50 kV
